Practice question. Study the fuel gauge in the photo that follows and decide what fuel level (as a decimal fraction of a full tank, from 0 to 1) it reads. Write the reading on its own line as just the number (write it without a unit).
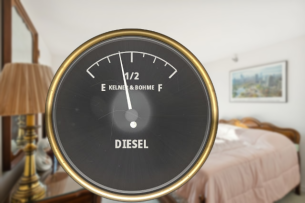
0.375
